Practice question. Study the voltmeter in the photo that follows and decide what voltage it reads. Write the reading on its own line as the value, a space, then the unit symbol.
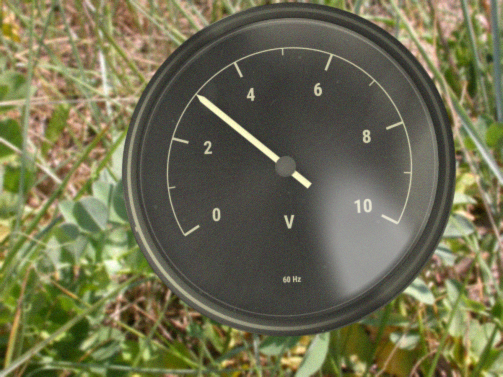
3 V
